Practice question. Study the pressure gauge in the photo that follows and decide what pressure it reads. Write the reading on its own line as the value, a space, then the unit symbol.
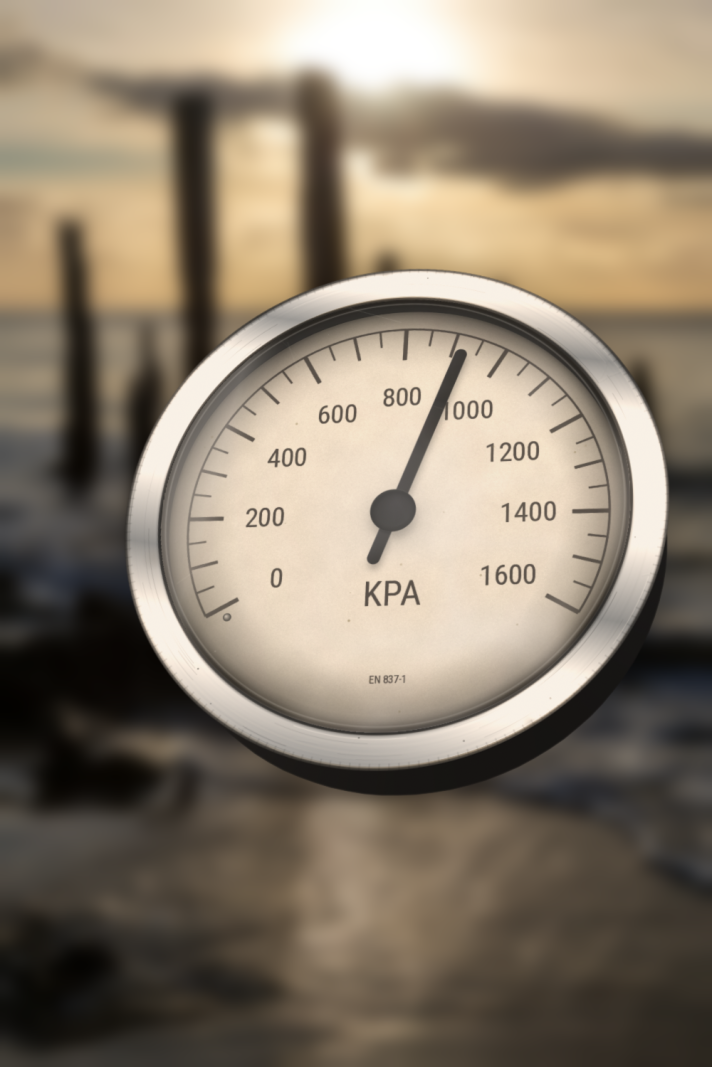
925 kPa
